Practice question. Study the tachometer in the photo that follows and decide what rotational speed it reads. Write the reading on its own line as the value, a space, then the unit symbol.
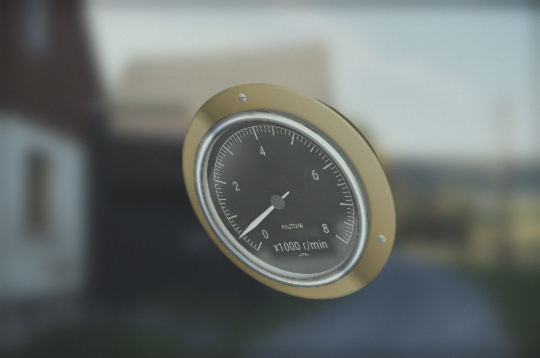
500 rpm
